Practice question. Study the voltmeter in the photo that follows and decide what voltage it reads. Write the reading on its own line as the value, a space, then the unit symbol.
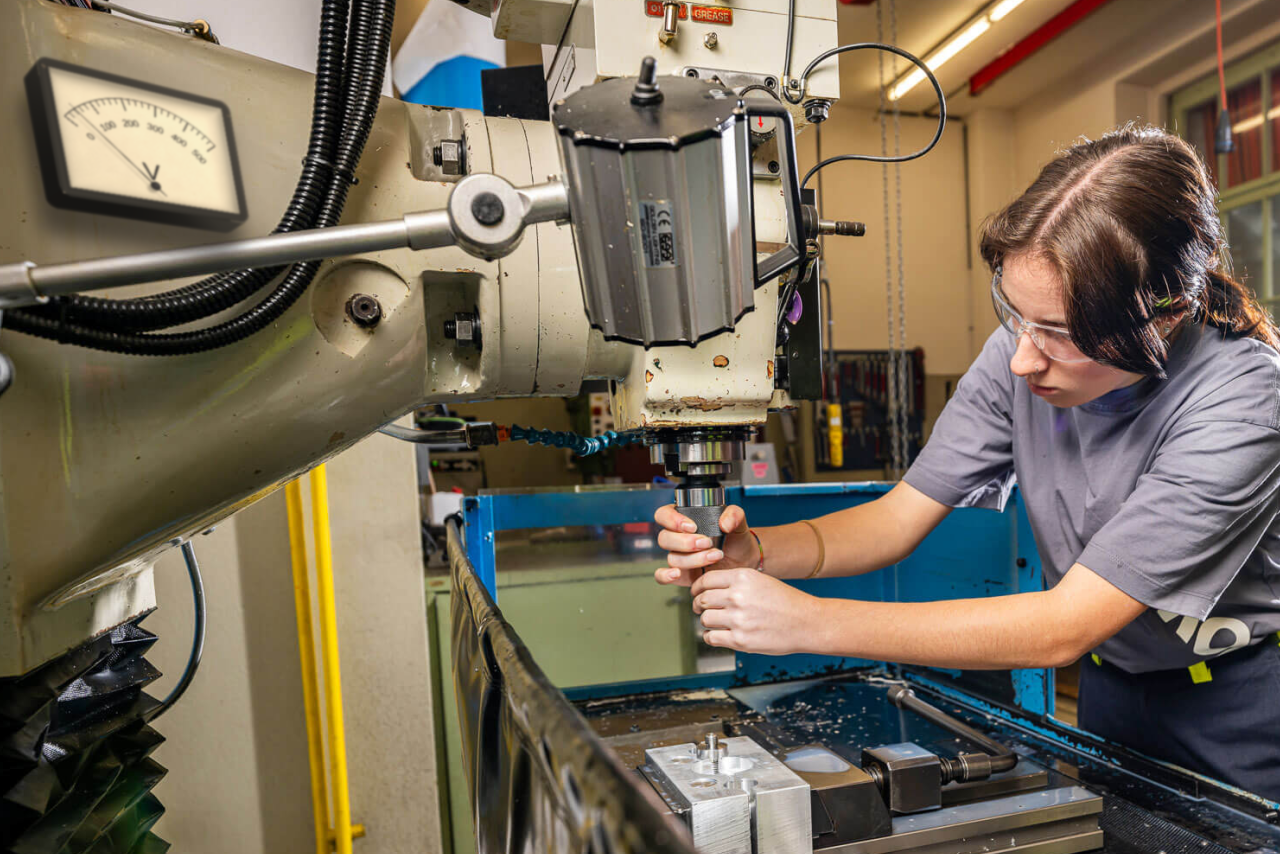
40 V
